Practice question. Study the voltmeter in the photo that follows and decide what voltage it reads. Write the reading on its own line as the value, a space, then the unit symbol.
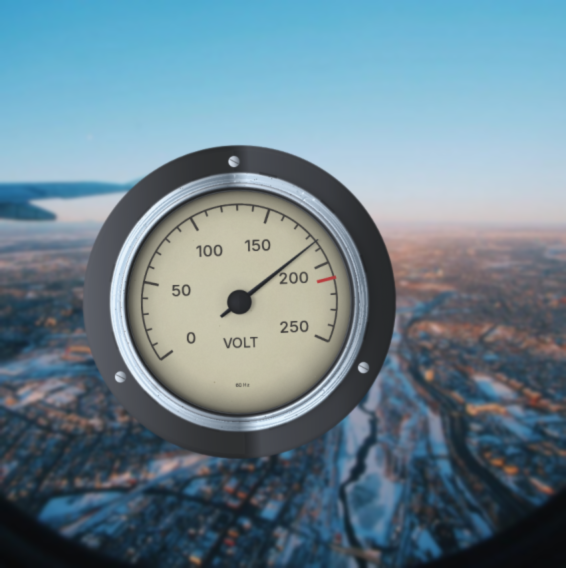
185 V
